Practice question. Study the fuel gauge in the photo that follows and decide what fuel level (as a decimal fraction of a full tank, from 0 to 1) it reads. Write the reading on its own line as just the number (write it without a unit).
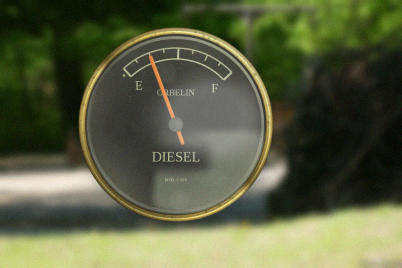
0.25
